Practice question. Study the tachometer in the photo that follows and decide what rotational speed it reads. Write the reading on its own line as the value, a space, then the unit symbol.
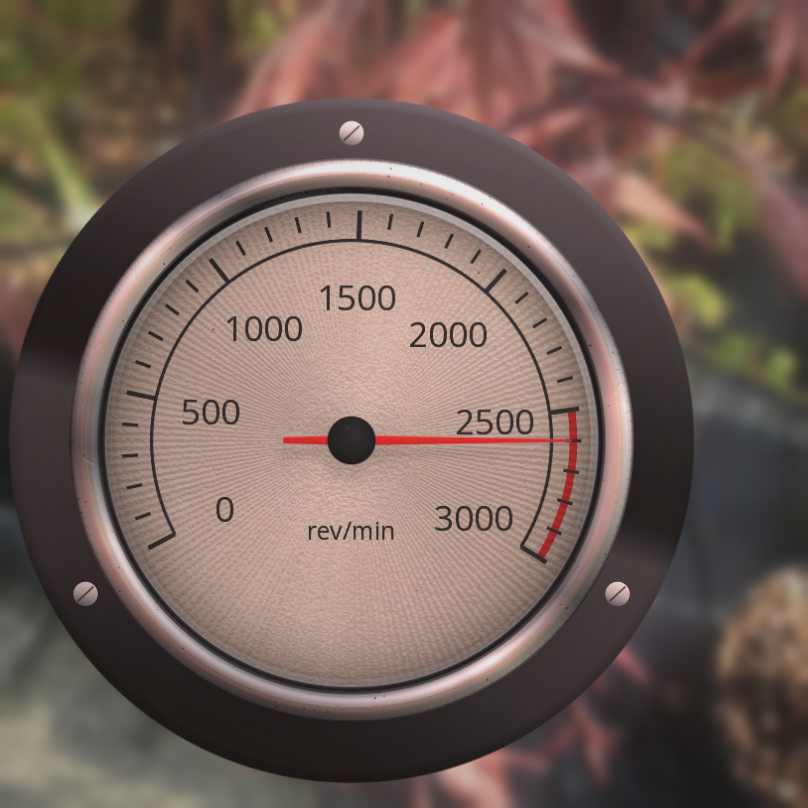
2600 rpm
